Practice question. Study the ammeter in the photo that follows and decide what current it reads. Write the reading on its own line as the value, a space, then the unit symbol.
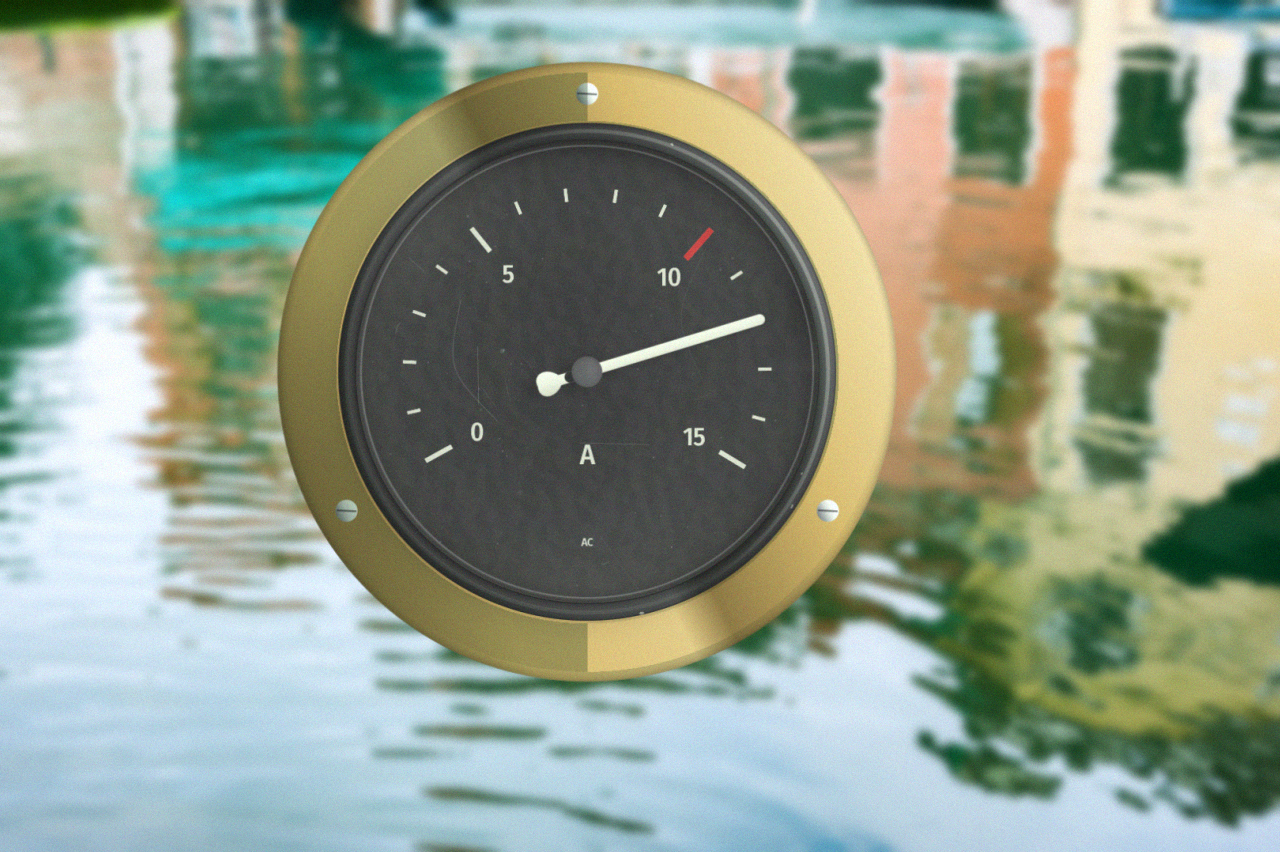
12 A
